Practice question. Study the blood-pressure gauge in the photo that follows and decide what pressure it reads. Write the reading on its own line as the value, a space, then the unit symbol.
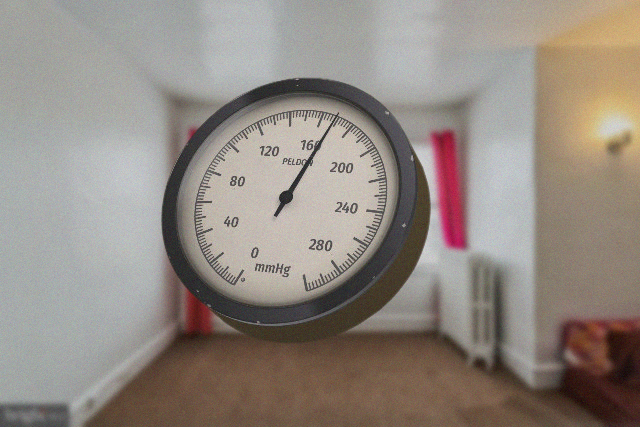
170 mmHg
